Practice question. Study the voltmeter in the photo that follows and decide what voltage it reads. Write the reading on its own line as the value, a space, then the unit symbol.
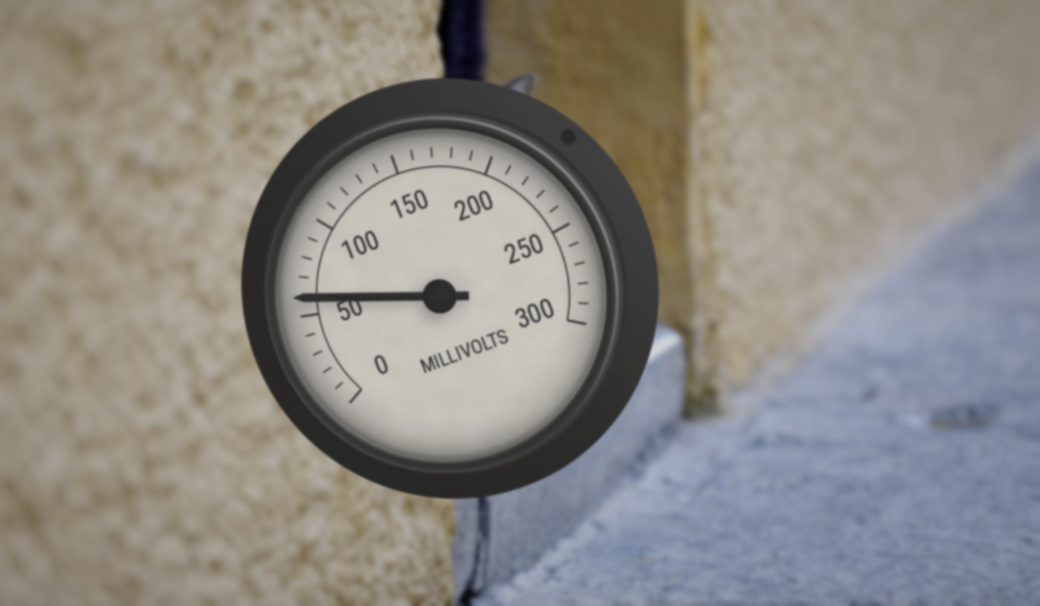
60 mV
